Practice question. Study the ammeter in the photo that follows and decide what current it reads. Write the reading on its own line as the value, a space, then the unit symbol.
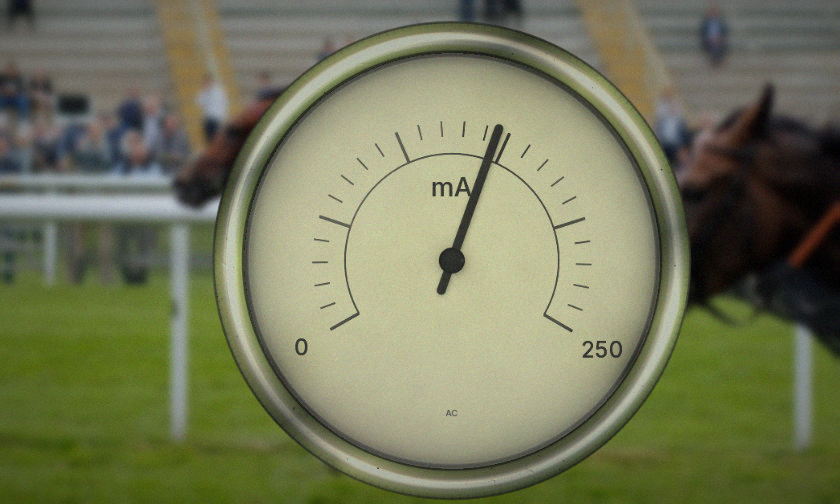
145 mA
